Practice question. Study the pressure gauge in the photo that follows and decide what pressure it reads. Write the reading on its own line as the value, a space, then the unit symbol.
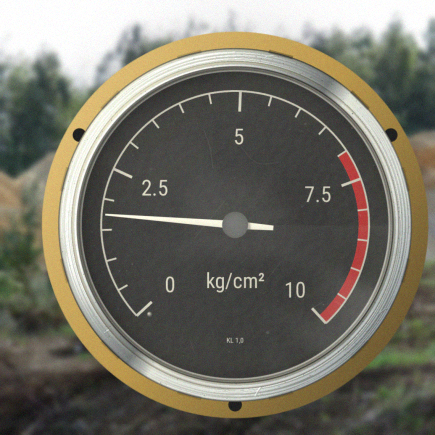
1.75 kg/cm²
